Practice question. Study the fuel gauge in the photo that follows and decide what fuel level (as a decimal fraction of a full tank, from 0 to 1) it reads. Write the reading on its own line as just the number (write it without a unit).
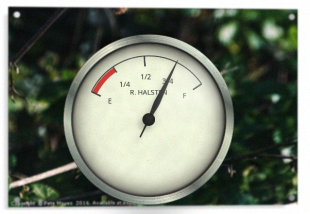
0.75
